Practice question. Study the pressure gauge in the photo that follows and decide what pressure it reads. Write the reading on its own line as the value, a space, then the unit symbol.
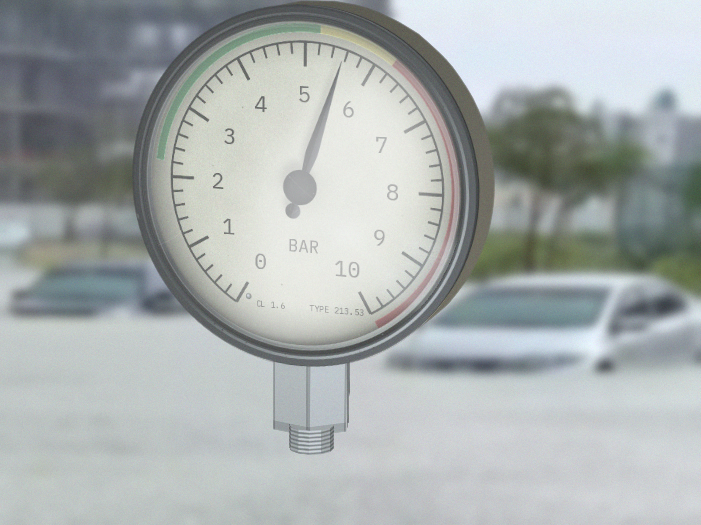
5.6 bar
